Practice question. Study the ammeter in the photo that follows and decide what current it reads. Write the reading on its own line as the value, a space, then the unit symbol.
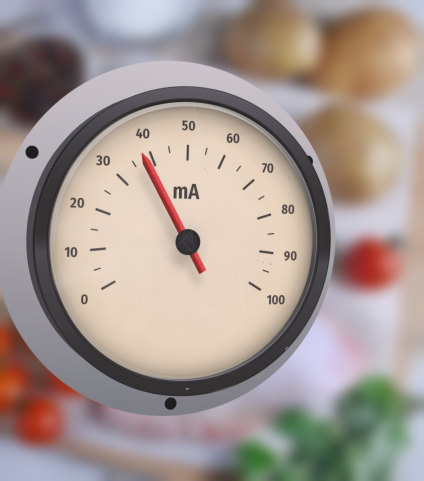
37.5 mA
